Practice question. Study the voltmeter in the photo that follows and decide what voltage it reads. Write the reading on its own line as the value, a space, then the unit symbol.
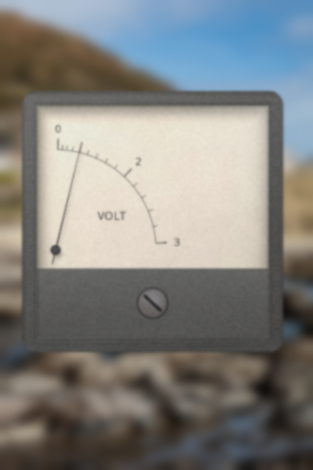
1 V
